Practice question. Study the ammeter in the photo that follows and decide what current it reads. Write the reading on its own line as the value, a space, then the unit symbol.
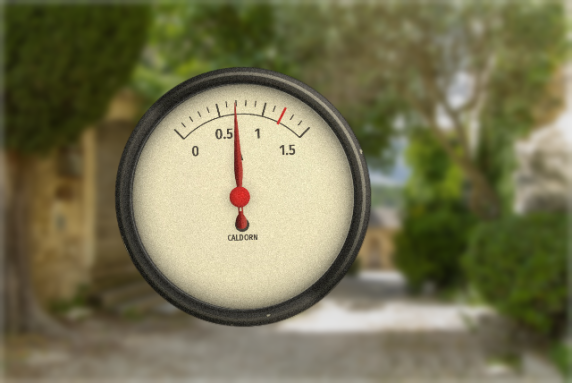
0.7 A
